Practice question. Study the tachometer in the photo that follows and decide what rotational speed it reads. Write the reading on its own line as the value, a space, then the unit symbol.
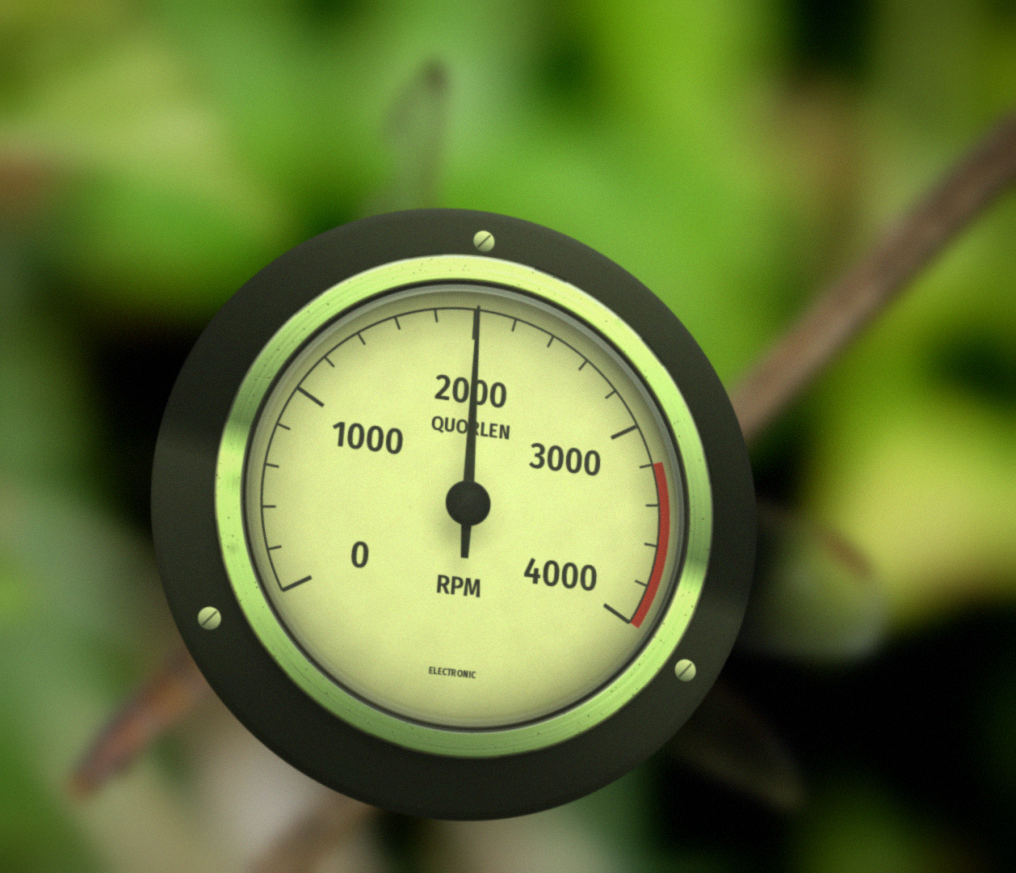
2000 rpm
